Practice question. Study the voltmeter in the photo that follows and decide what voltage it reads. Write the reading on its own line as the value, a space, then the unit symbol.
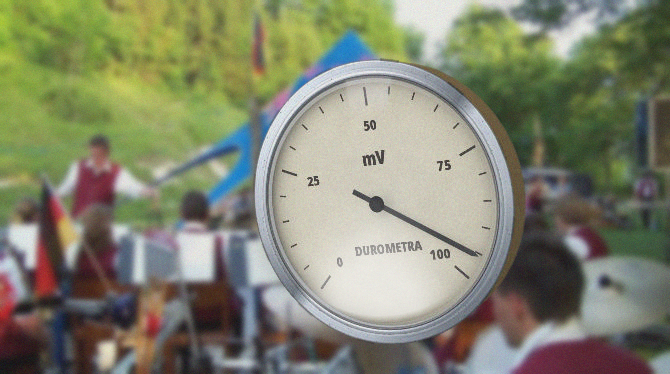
95 mV
